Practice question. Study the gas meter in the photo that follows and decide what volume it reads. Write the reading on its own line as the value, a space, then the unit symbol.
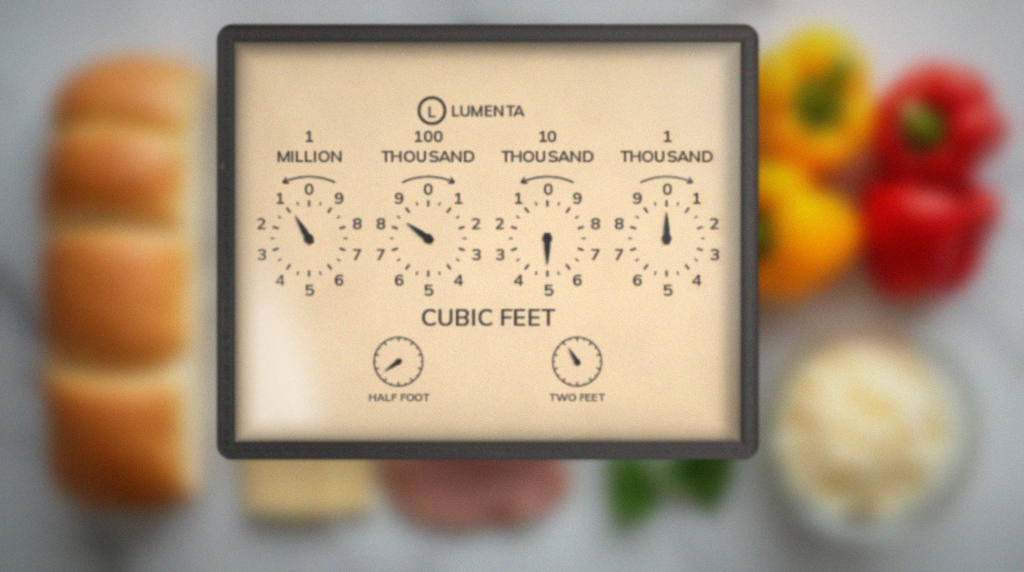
85000 ft³
